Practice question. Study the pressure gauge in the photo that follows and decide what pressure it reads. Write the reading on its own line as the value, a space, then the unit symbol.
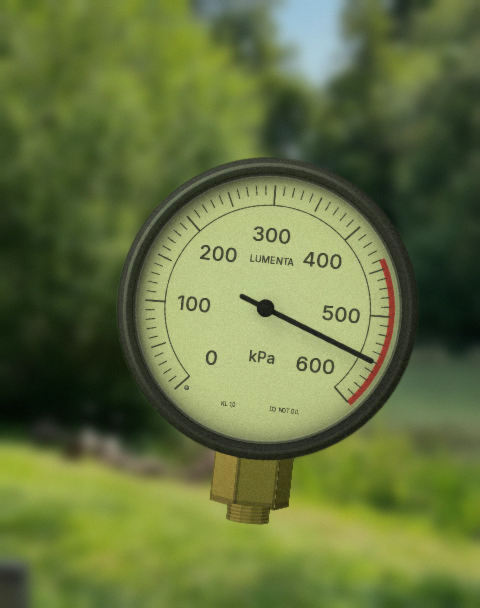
550 kPa
